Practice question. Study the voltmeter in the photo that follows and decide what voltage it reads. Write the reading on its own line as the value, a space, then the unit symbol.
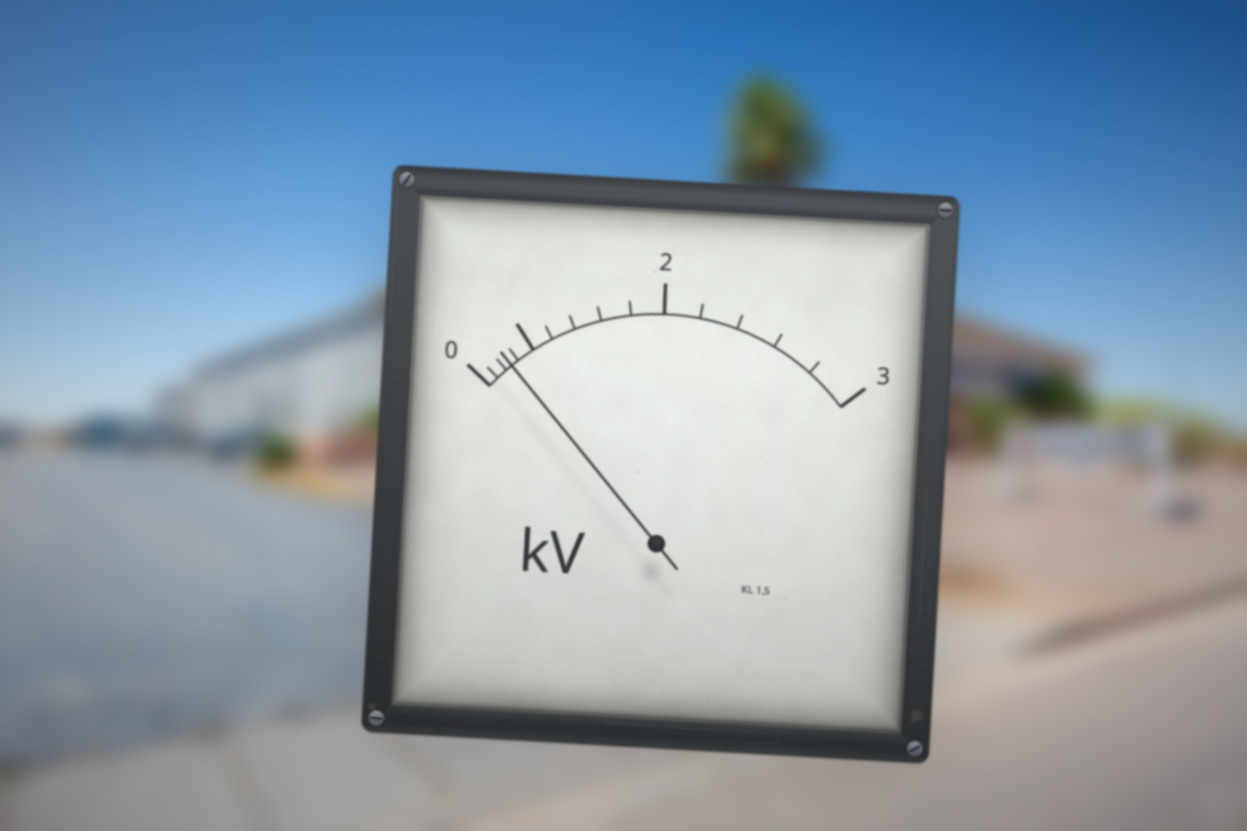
0.7 kV
